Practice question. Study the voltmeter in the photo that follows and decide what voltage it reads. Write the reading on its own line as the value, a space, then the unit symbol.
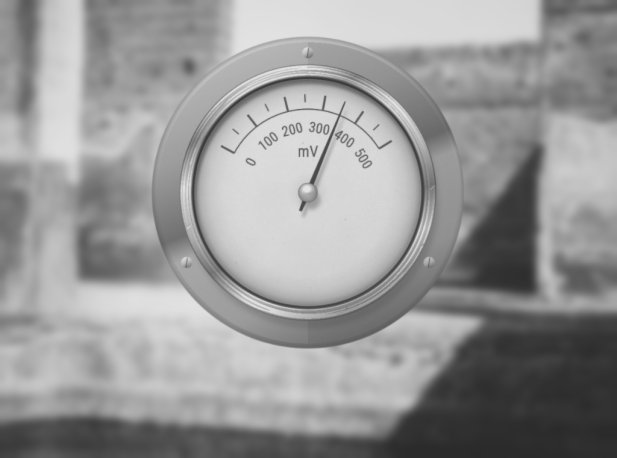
350 mV
